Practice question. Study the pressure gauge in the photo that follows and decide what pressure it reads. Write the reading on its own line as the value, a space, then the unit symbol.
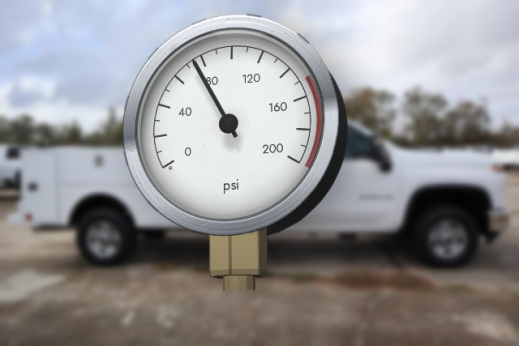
75 psi
